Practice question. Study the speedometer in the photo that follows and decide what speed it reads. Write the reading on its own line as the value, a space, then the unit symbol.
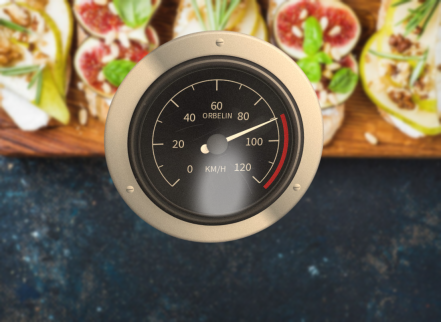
90 km/h
